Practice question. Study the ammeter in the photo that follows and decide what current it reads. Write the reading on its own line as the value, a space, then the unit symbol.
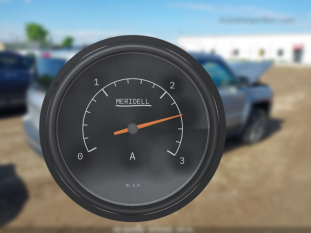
2.4 A
